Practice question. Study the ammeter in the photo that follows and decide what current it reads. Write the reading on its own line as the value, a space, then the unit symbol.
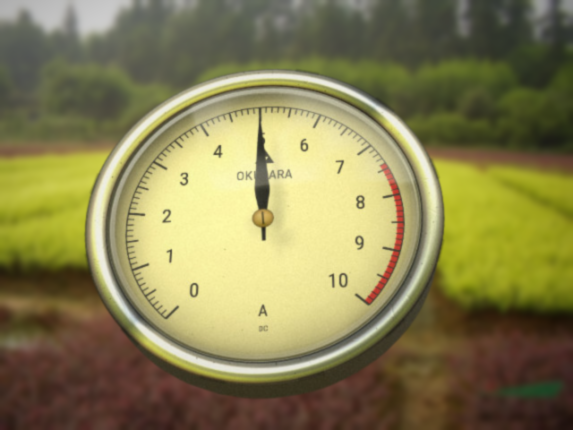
5 A
